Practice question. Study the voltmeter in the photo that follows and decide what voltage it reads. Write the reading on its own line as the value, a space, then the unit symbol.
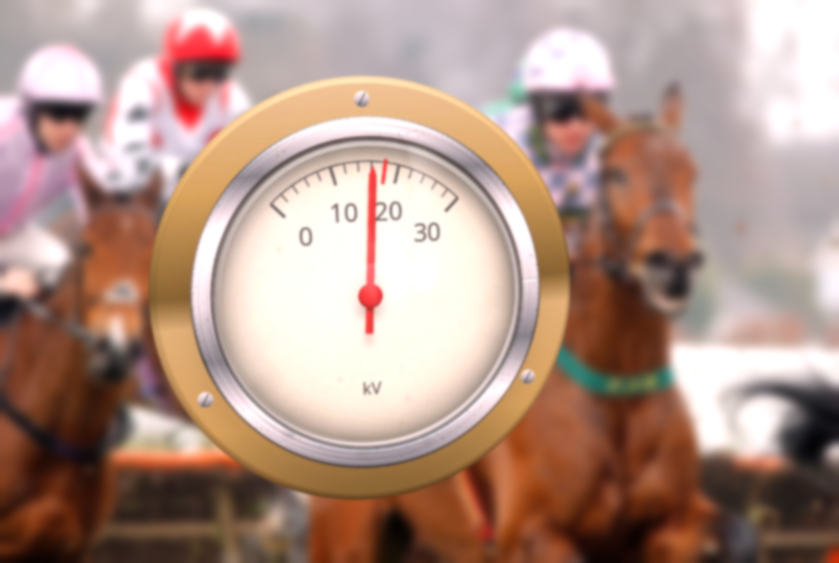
16 kV
